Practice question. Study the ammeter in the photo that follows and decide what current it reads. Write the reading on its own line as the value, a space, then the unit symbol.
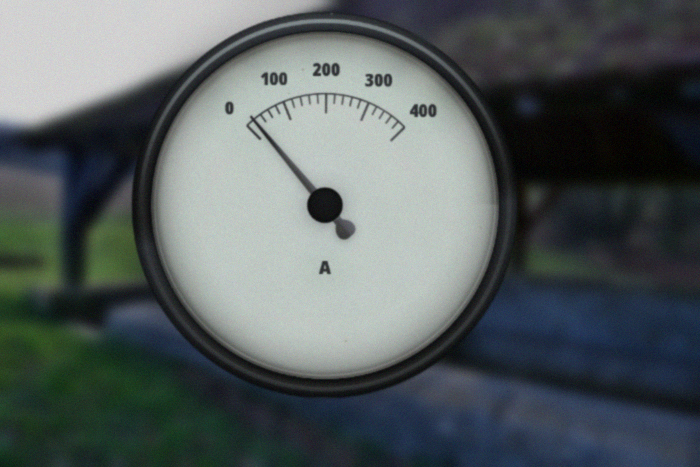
20 A
